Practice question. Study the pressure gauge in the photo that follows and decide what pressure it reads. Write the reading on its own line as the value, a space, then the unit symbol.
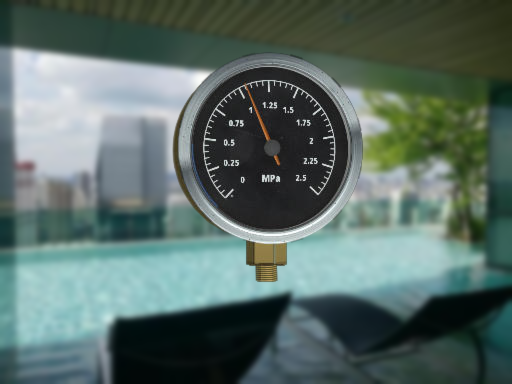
1.05 MPa
